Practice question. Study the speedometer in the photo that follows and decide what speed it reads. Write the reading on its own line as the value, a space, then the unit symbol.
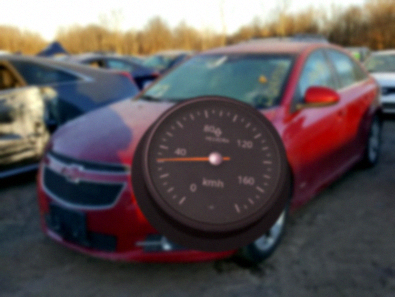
30 km/h
